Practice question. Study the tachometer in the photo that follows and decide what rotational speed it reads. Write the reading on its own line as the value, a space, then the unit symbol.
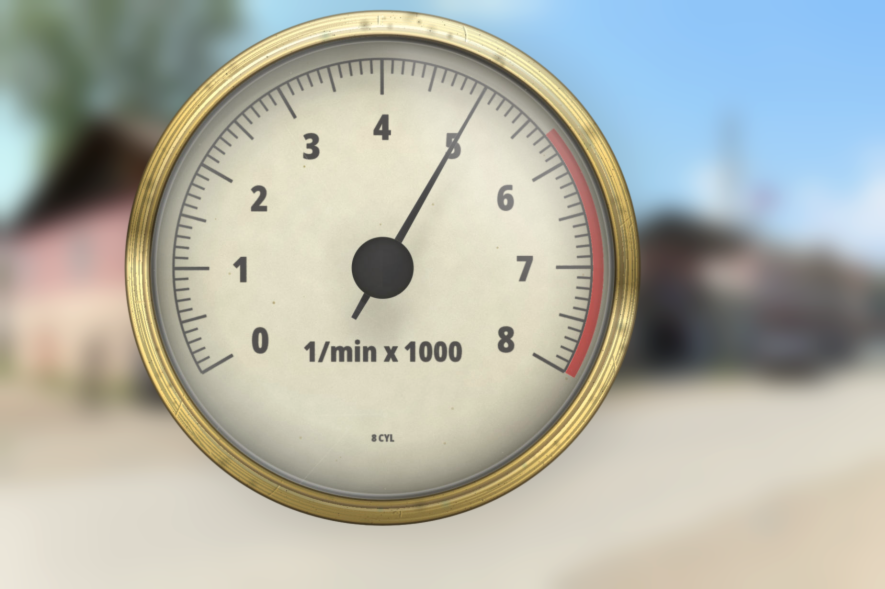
5000 rpm
